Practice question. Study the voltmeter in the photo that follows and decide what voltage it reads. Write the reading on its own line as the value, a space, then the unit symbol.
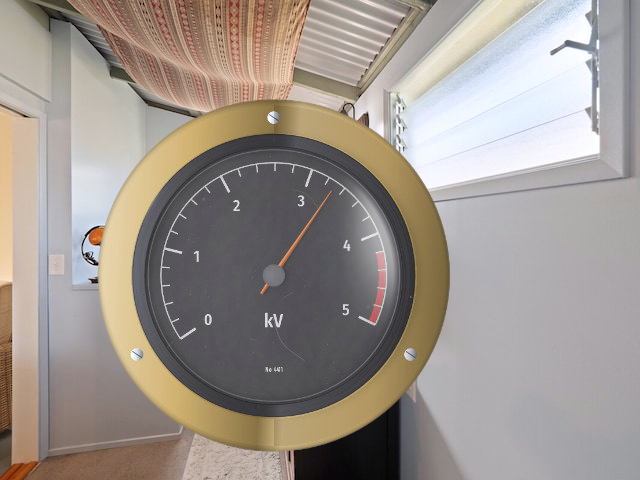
3.3 kV
